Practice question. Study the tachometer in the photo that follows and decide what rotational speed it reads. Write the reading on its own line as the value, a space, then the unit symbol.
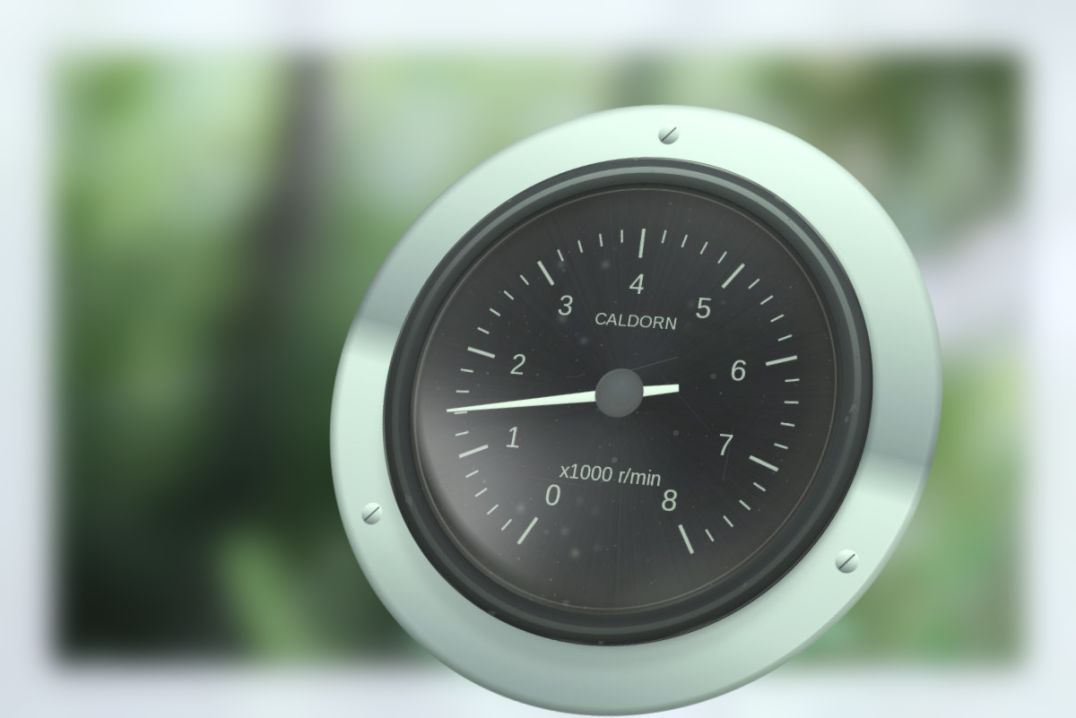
1400 rpm
